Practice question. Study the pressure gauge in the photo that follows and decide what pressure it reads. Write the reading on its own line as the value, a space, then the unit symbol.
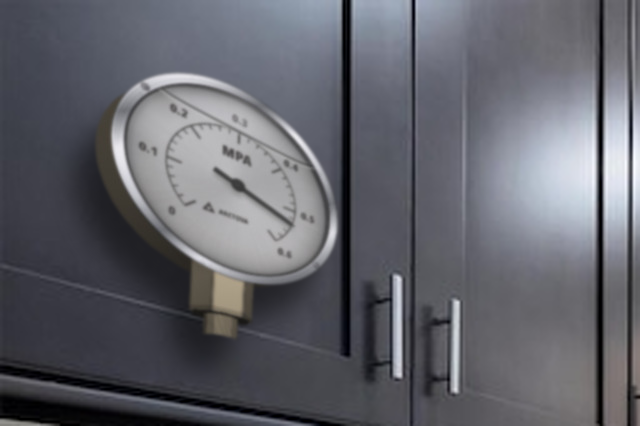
0.54 MPa
